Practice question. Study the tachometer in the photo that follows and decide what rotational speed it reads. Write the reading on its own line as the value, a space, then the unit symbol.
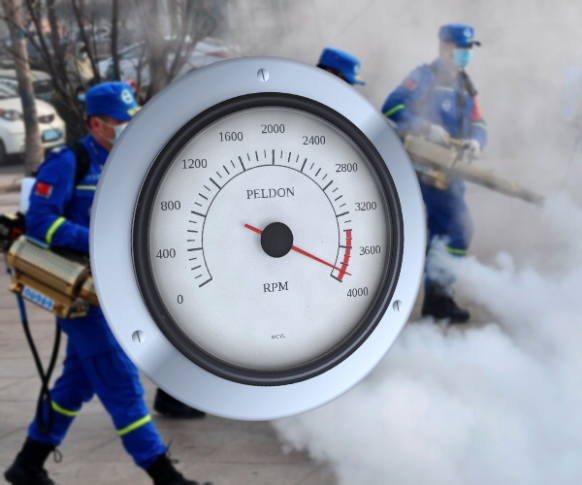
3900 rpm
